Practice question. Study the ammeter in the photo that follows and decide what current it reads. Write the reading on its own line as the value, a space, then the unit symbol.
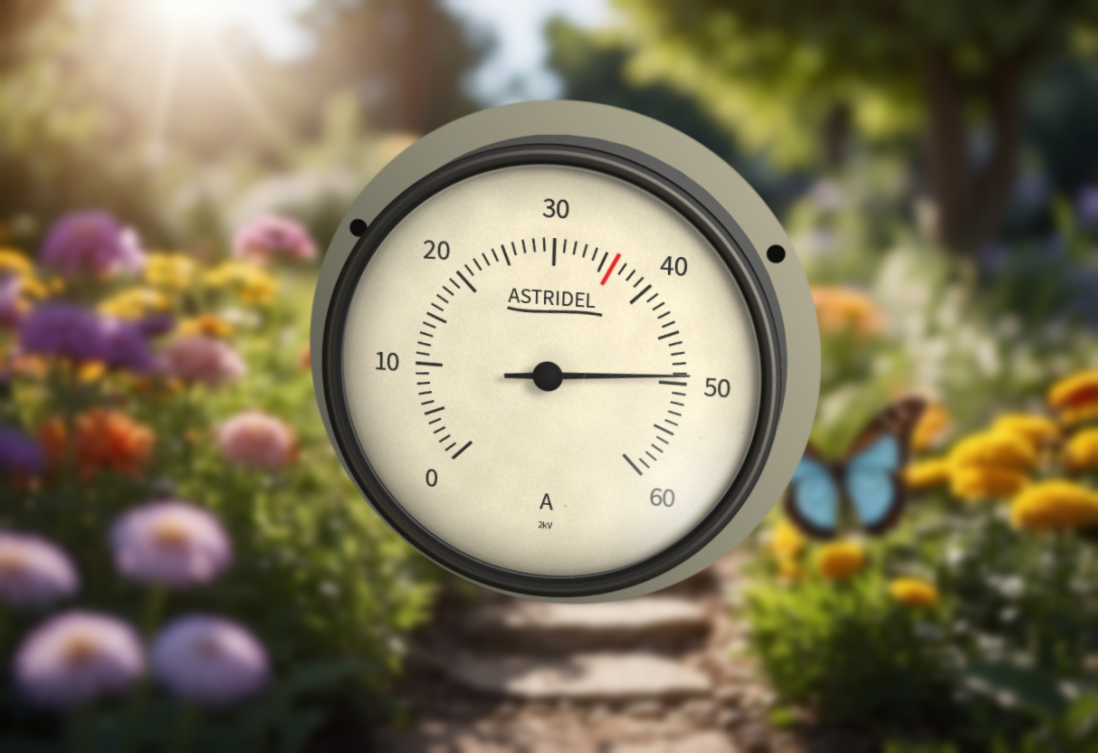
49 A
